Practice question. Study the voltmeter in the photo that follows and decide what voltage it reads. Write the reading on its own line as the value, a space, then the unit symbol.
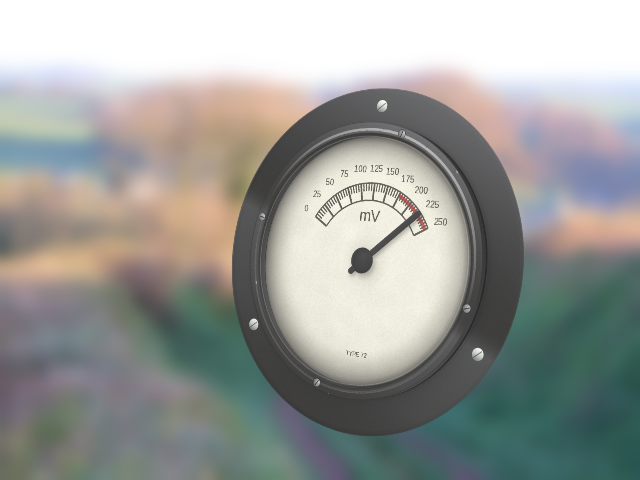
225 mV
